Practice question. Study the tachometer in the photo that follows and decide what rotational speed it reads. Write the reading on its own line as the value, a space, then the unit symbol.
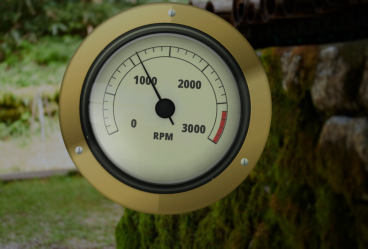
1100 rpm
